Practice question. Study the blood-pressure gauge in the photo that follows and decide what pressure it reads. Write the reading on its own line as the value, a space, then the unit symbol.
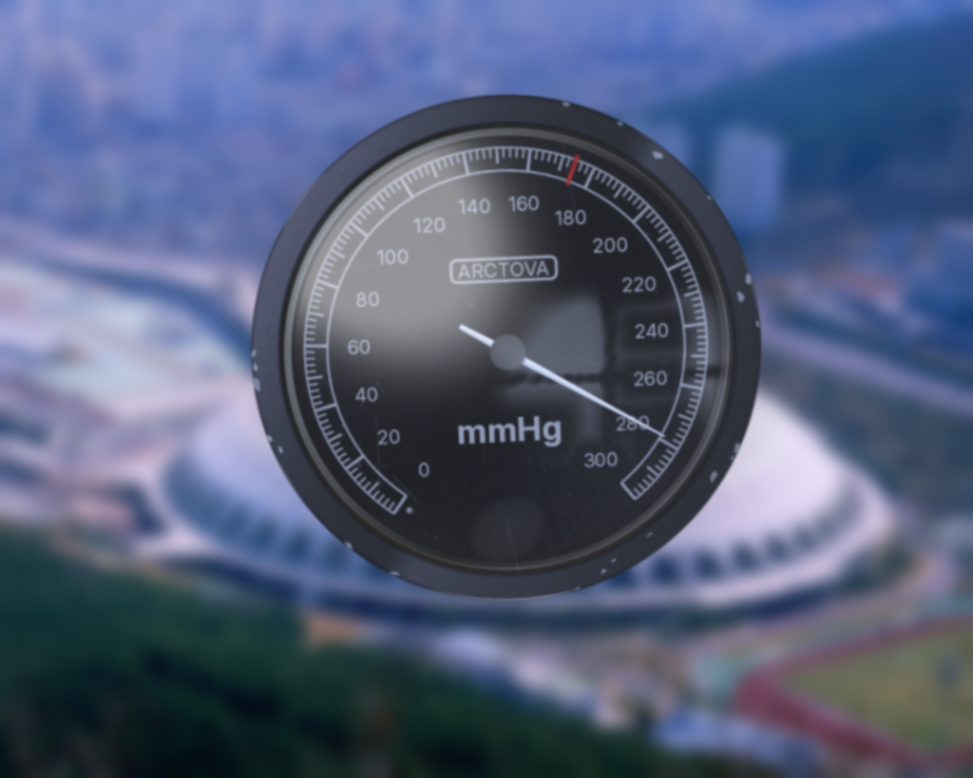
278 mmHg
